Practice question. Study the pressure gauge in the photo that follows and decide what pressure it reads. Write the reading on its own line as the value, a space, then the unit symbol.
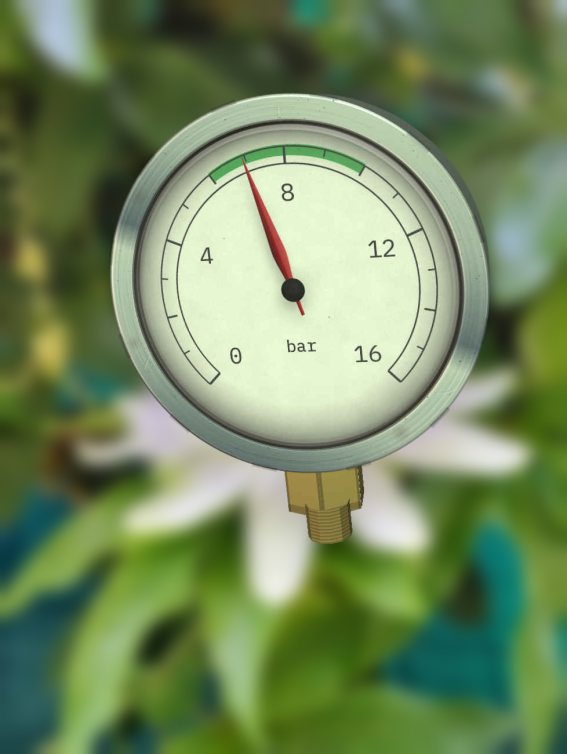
7 bar
